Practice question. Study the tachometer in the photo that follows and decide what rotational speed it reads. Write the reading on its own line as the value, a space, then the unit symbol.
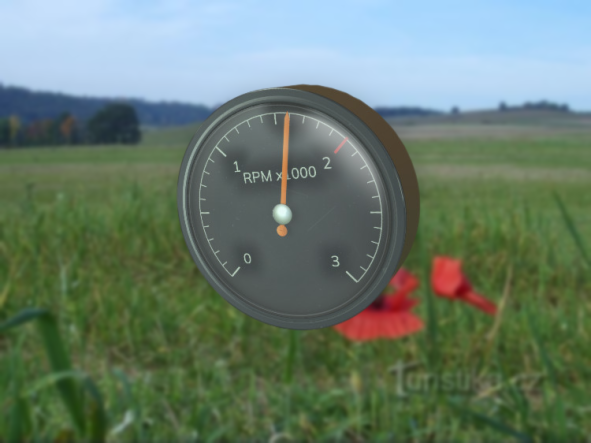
1600 rpm
